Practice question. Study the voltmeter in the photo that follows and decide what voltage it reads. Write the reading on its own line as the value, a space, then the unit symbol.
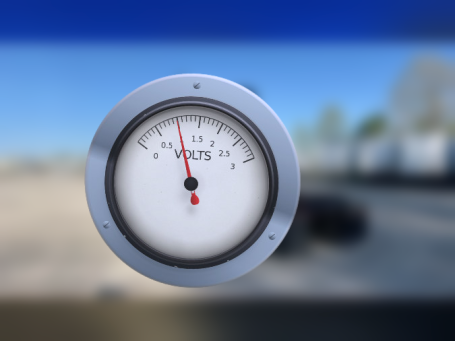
1 V
